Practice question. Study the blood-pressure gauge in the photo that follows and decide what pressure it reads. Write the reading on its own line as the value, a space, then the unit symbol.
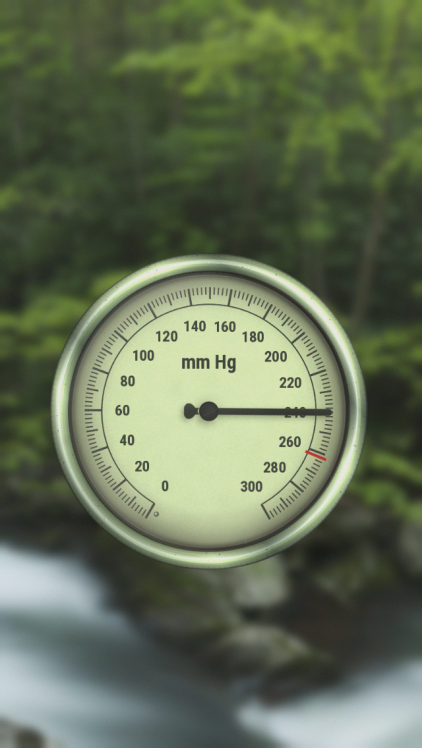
240 mmHg
